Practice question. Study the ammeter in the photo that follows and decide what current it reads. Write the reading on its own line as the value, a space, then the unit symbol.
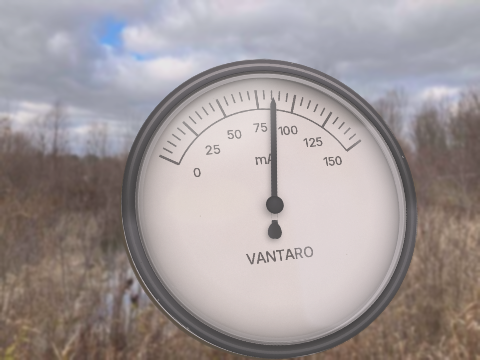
85 mA
